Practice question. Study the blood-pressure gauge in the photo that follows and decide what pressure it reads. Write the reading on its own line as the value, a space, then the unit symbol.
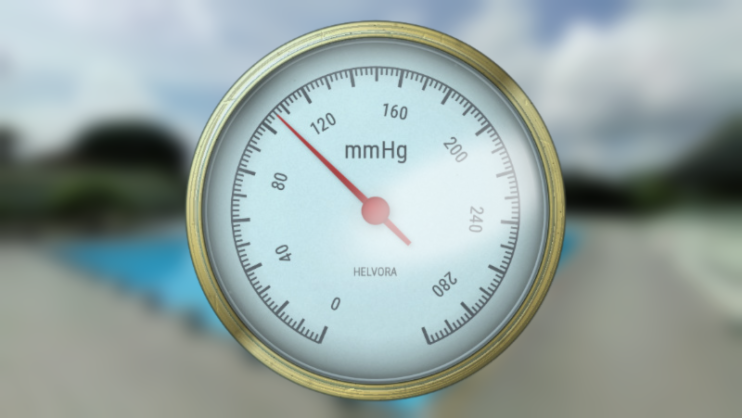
106 mmHg
